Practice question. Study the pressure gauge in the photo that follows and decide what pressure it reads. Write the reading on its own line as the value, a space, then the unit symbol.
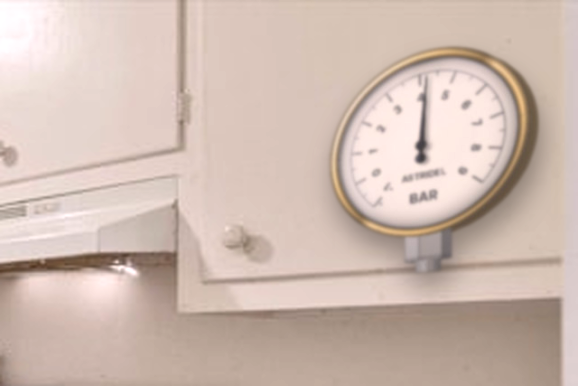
4.25 bar
